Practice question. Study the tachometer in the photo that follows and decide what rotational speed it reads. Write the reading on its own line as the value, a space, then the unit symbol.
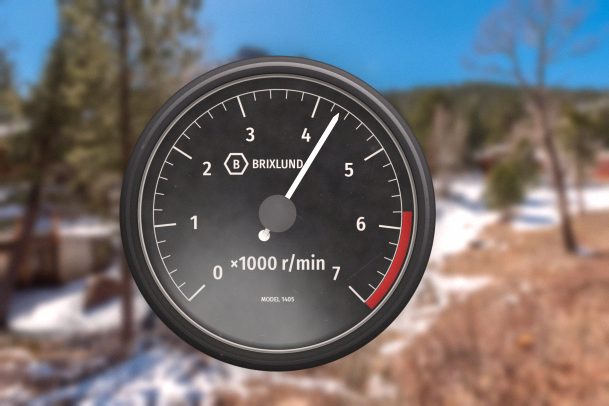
4300 rpm
